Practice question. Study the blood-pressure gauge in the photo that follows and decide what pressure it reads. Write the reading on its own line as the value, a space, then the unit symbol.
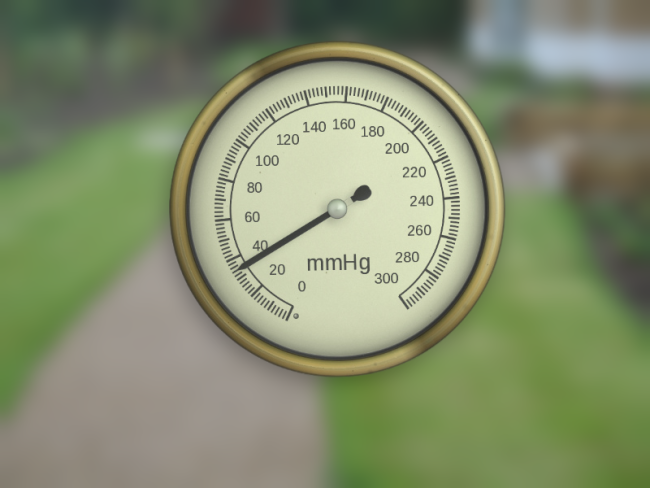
34 mmHg
